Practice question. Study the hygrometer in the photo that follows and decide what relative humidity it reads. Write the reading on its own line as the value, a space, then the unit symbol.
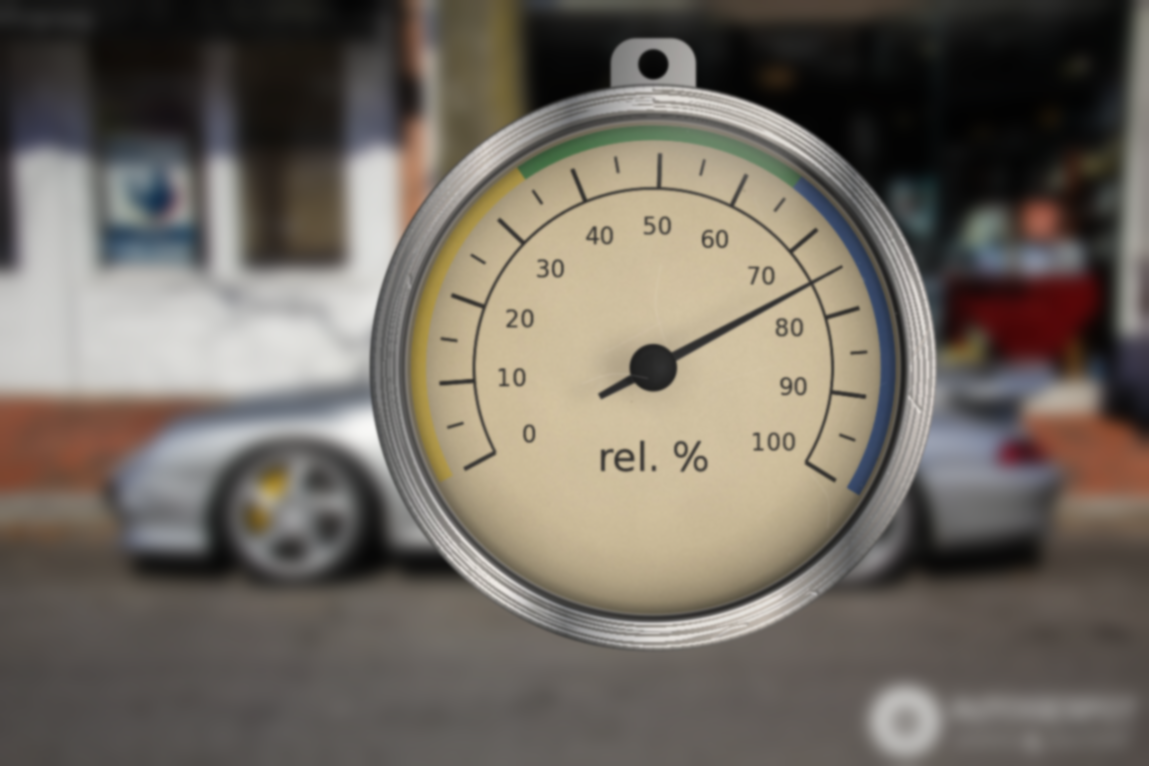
75 %
